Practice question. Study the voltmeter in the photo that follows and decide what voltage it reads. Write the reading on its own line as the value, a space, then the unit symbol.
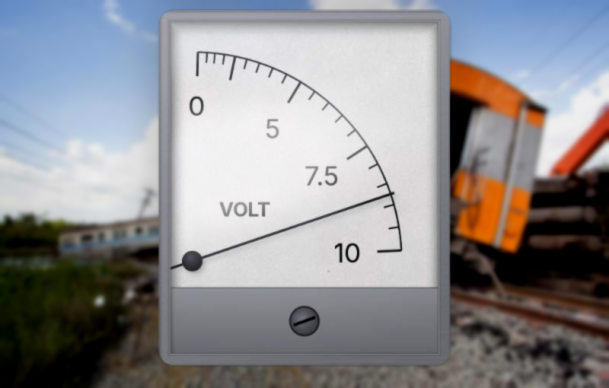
8.75 V
